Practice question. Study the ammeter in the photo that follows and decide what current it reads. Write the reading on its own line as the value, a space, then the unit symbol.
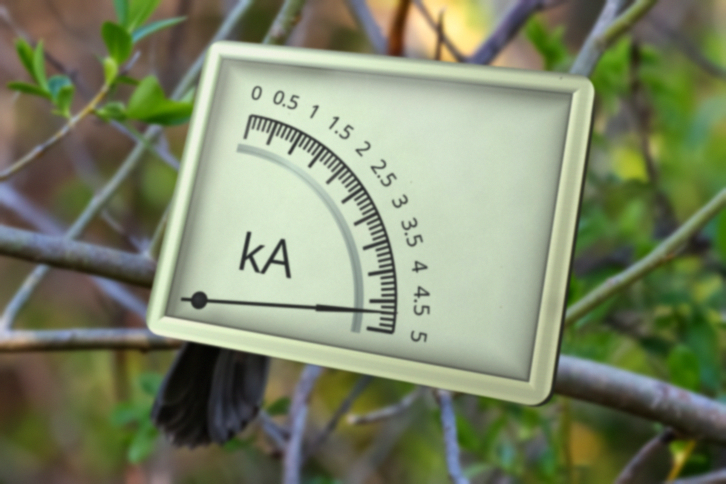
4.7 kA
